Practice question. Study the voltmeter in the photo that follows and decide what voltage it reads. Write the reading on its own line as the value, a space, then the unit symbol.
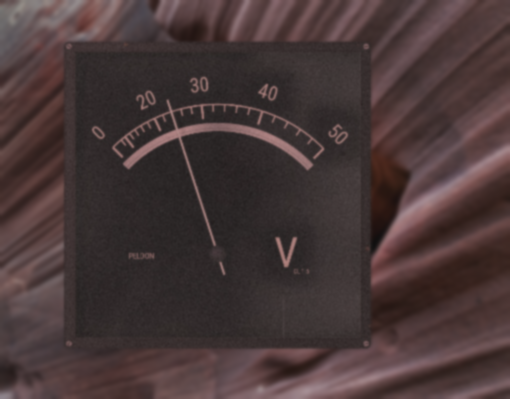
24 V
